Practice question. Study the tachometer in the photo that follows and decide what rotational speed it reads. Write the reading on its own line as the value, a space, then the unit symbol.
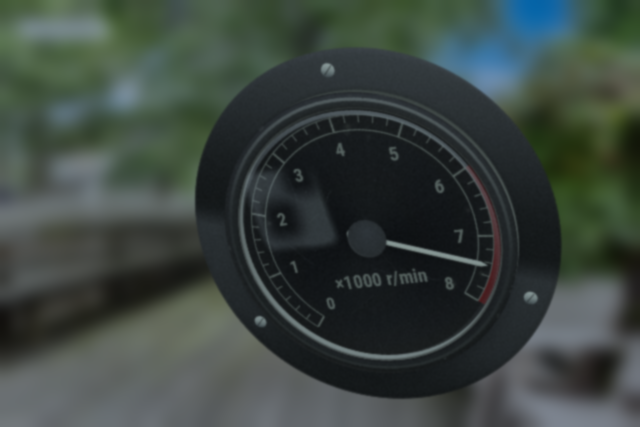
7400 rpm
